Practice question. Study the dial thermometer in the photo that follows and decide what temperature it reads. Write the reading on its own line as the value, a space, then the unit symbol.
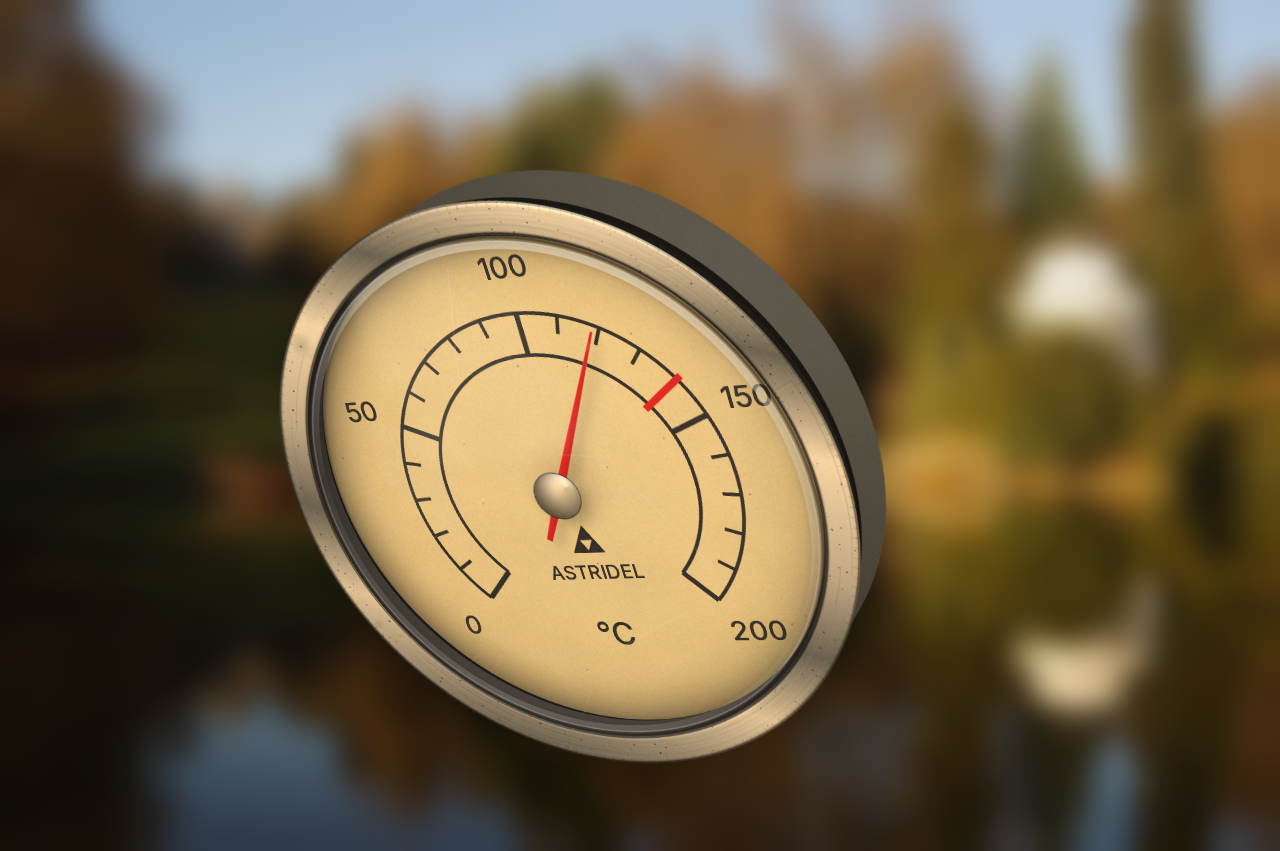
120 °C
